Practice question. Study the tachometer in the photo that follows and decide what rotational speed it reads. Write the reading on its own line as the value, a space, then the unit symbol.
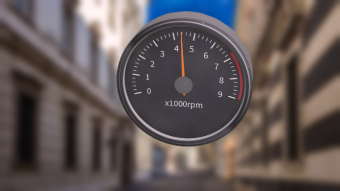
4400 rpm
